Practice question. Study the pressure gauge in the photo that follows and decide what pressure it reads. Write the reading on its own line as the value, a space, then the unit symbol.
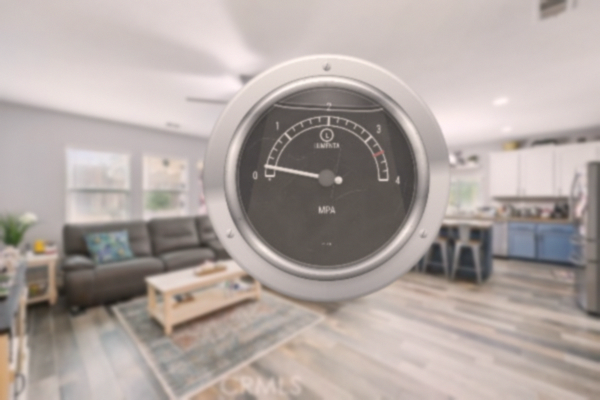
0.2 MPa
